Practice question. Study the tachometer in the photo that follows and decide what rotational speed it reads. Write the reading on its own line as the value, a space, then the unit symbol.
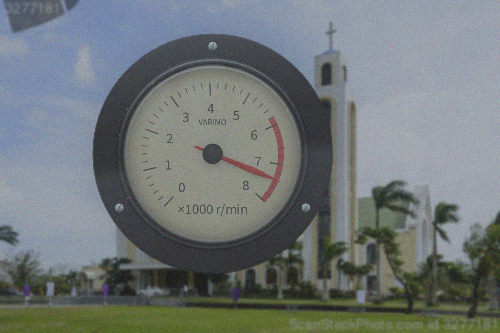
7400 rpm
